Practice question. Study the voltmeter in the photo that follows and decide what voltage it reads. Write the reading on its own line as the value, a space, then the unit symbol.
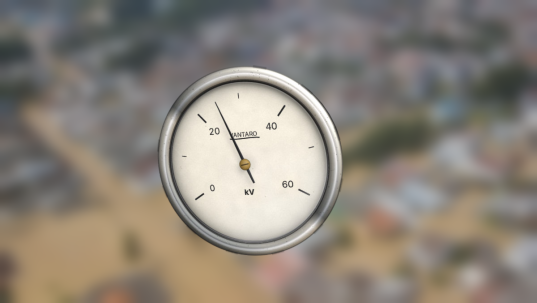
25 kV
